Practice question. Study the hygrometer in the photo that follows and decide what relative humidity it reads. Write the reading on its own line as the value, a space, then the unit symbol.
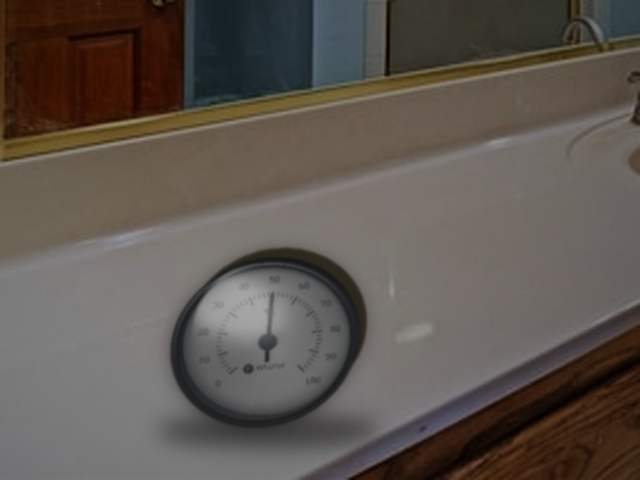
50 %
